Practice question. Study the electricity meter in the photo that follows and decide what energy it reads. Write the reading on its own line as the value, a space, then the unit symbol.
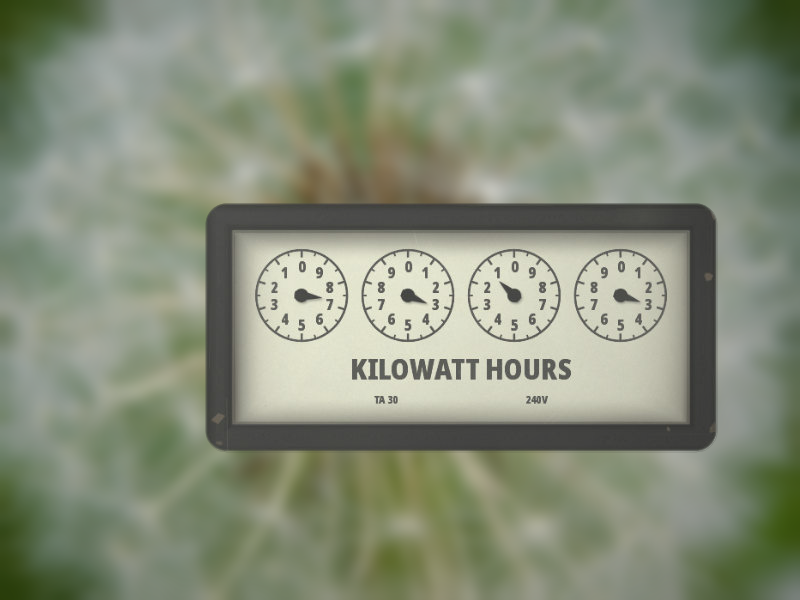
7313 kWh
